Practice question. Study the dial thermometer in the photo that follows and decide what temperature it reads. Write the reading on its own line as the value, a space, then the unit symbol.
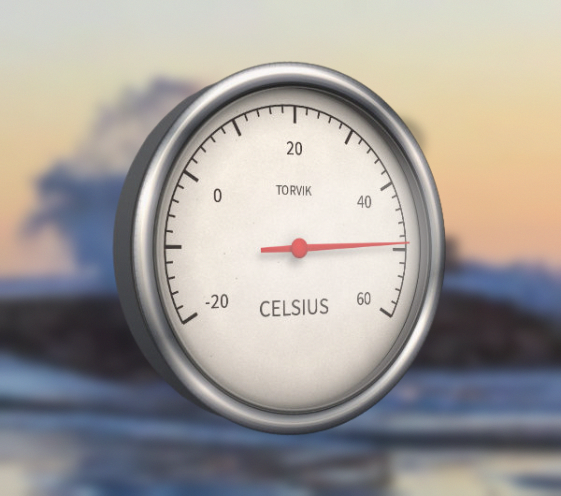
49 °C
